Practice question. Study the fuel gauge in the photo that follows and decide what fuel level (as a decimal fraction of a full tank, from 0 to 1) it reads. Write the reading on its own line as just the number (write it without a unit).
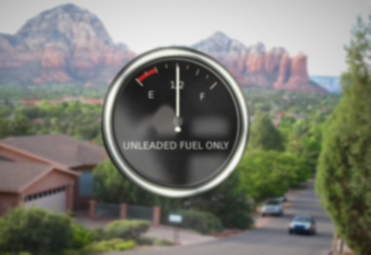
0.5
